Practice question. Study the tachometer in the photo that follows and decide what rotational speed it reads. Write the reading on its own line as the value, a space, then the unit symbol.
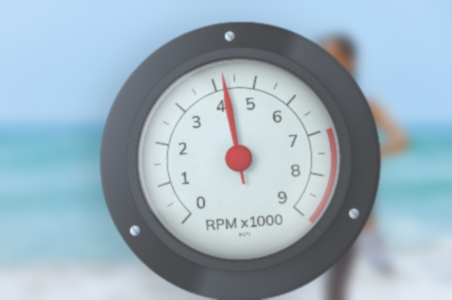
4250 rpm
